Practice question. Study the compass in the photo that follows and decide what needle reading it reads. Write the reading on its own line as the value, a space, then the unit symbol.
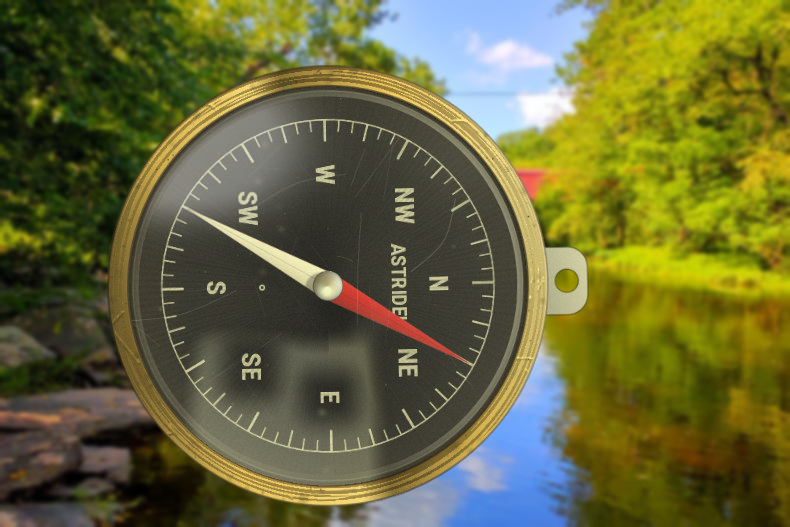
30 °
